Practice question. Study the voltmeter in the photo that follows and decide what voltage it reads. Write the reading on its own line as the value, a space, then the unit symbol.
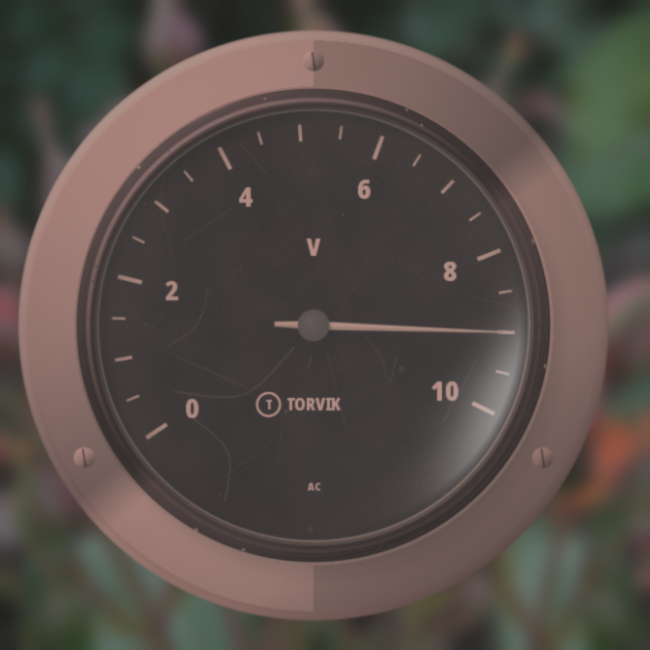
9 V
